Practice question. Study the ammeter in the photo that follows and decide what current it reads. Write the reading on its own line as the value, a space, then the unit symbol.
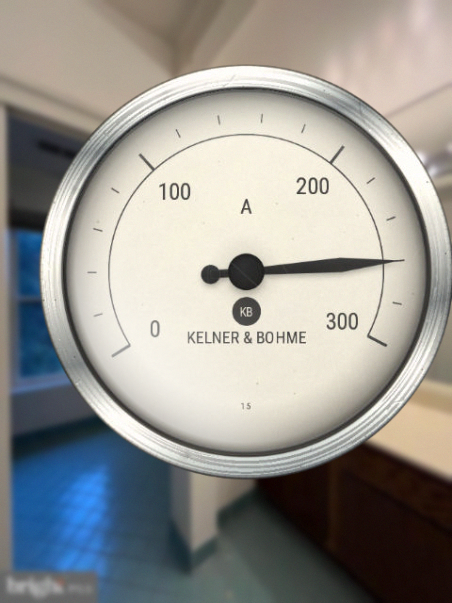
260 A
